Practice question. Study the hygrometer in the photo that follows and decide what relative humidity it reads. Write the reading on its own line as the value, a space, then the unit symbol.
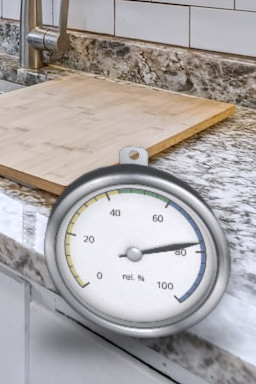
76 %
